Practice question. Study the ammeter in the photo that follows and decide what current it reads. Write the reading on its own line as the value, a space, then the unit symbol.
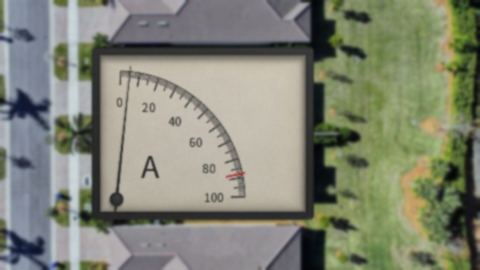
5 A
